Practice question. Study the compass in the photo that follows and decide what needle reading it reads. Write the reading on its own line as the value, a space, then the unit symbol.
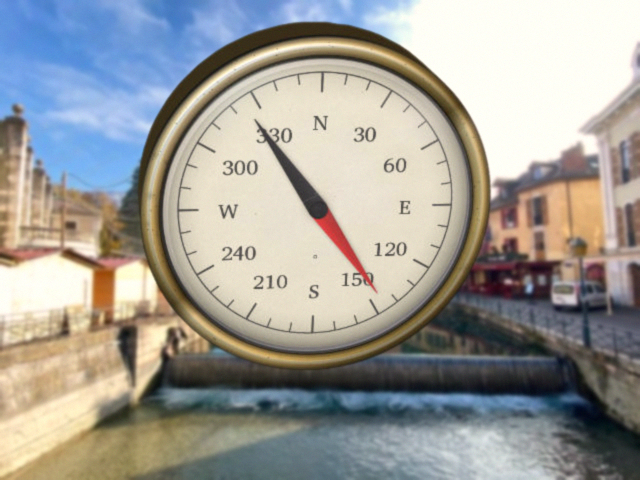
145 °
